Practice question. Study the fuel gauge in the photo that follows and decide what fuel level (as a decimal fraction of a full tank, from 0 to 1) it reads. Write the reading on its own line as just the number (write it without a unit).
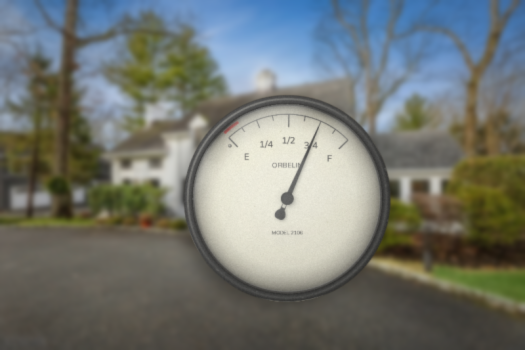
0.75
